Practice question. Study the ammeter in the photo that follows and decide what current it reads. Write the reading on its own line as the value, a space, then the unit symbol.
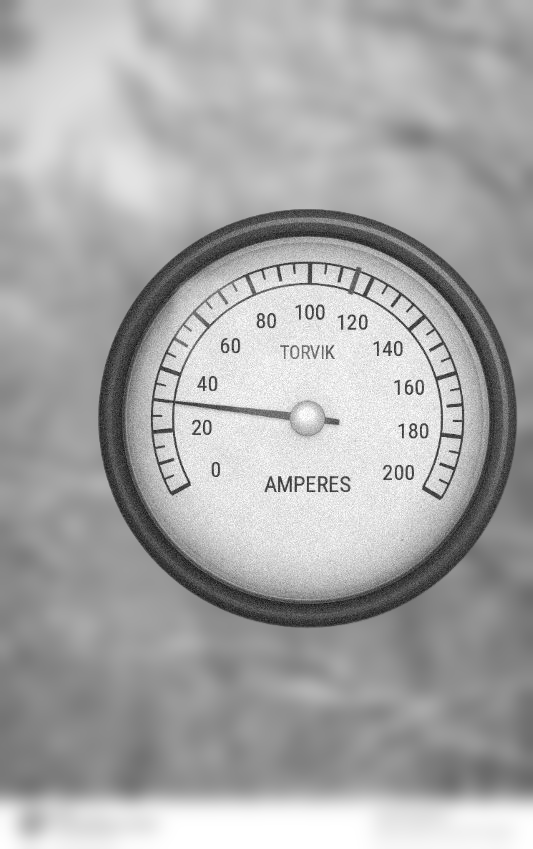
30 A
